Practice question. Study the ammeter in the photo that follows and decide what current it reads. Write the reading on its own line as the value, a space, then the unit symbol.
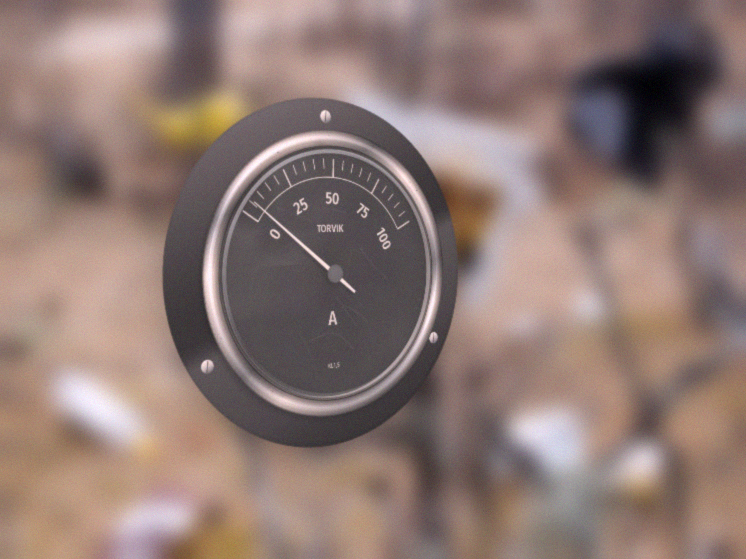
5 A
